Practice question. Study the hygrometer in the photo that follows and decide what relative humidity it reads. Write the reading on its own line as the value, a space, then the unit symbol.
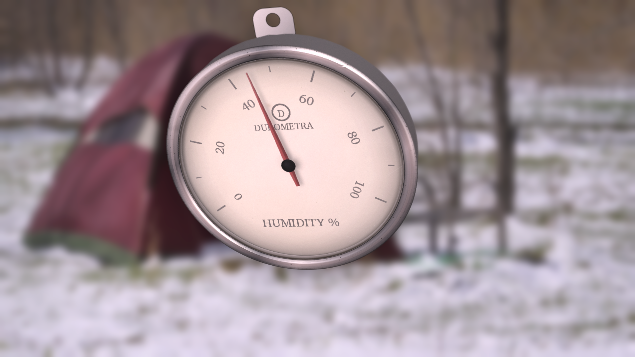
45 %
